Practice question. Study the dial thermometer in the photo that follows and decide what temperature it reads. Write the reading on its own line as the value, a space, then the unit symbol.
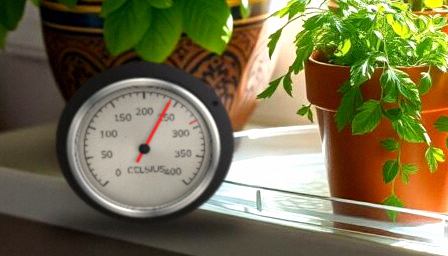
240 °C
